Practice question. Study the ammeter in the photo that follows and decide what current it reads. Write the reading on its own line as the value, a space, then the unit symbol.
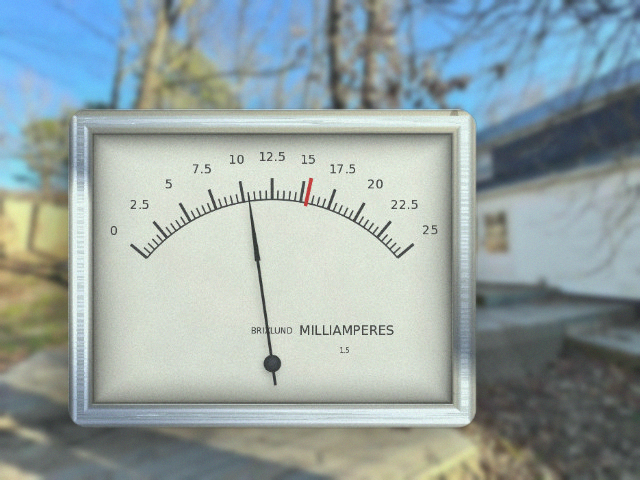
10.5 mA
